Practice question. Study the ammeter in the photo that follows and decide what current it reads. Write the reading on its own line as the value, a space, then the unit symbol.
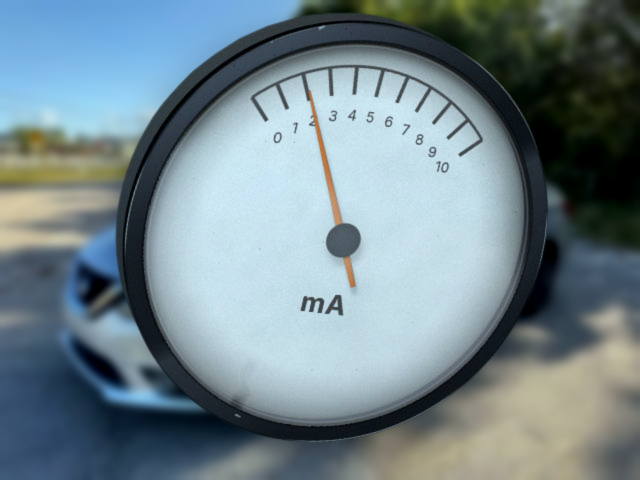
2 mA
